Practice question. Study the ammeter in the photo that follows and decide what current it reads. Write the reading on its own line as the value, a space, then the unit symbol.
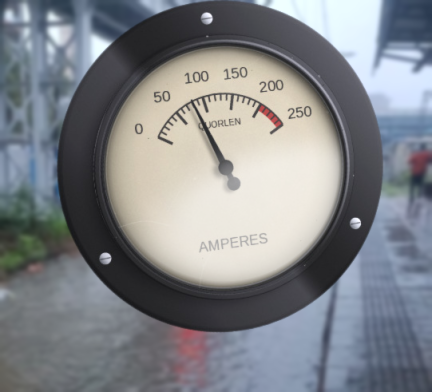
80 A
